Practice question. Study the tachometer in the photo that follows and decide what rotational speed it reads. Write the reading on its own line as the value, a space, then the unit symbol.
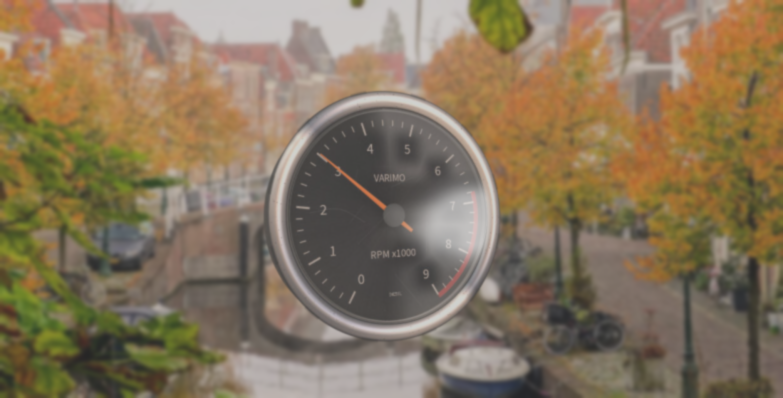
3000 rpm
